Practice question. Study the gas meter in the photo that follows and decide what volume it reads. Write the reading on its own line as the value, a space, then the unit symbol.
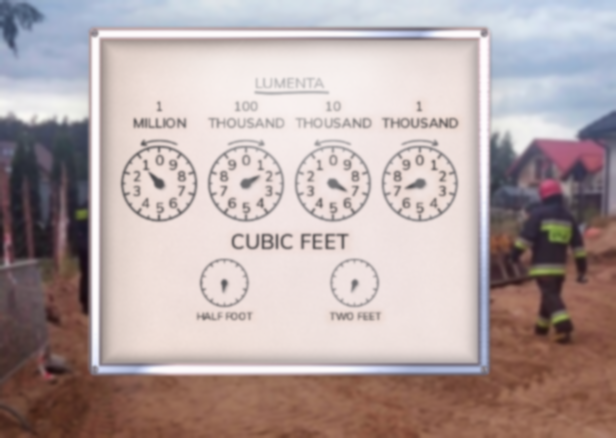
116700 ft³
